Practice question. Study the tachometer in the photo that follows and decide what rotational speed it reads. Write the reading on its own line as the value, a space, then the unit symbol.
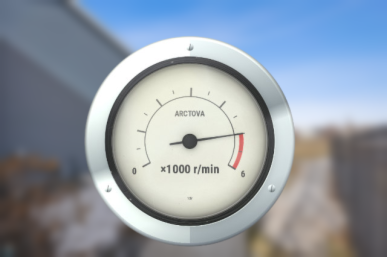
5000 rpm
